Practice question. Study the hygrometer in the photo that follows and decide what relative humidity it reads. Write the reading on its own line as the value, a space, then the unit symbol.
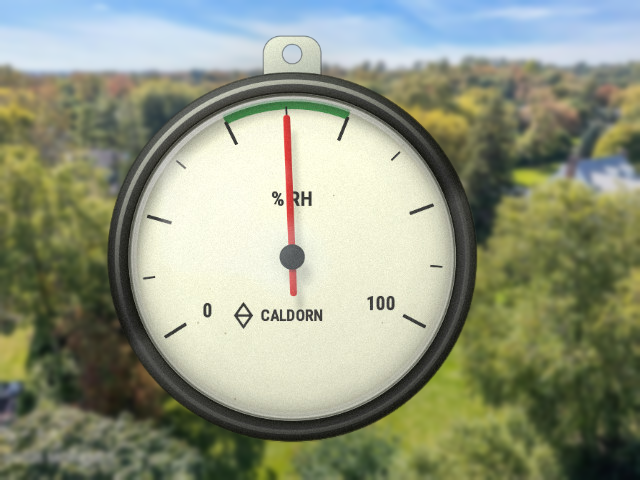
50 %
